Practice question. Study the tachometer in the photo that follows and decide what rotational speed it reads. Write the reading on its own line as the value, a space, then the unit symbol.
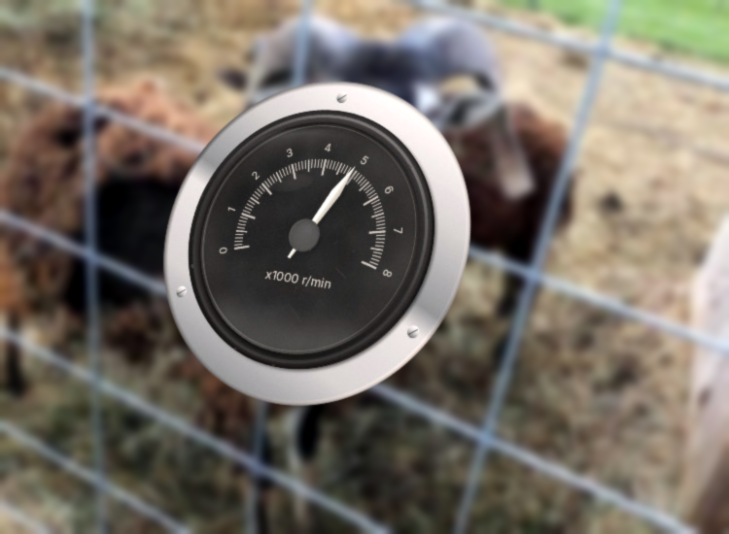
5000 rpm
